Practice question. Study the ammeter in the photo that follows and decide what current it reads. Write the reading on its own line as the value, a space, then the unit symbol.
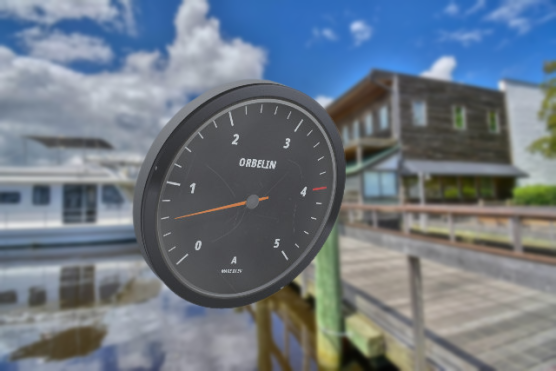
0.6 A
